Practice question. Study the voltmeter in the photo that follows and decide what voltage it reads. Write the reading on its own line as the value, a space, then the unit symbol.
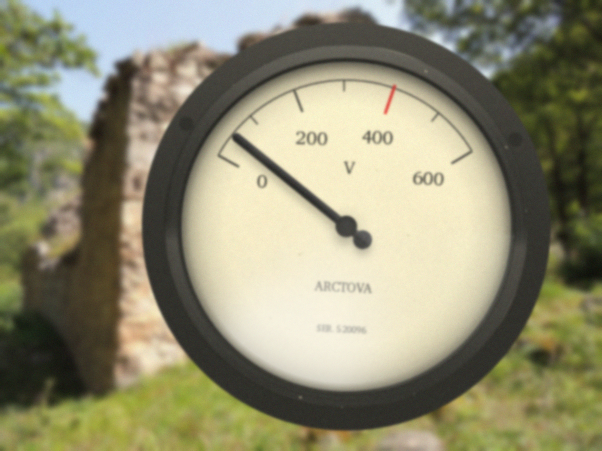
50 V
